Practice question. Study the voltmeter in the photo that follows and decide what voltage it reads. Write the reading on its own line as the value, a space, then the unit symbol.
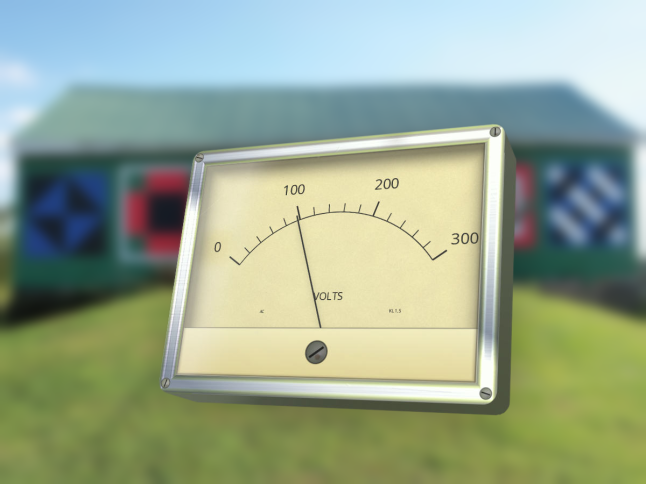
100 V
